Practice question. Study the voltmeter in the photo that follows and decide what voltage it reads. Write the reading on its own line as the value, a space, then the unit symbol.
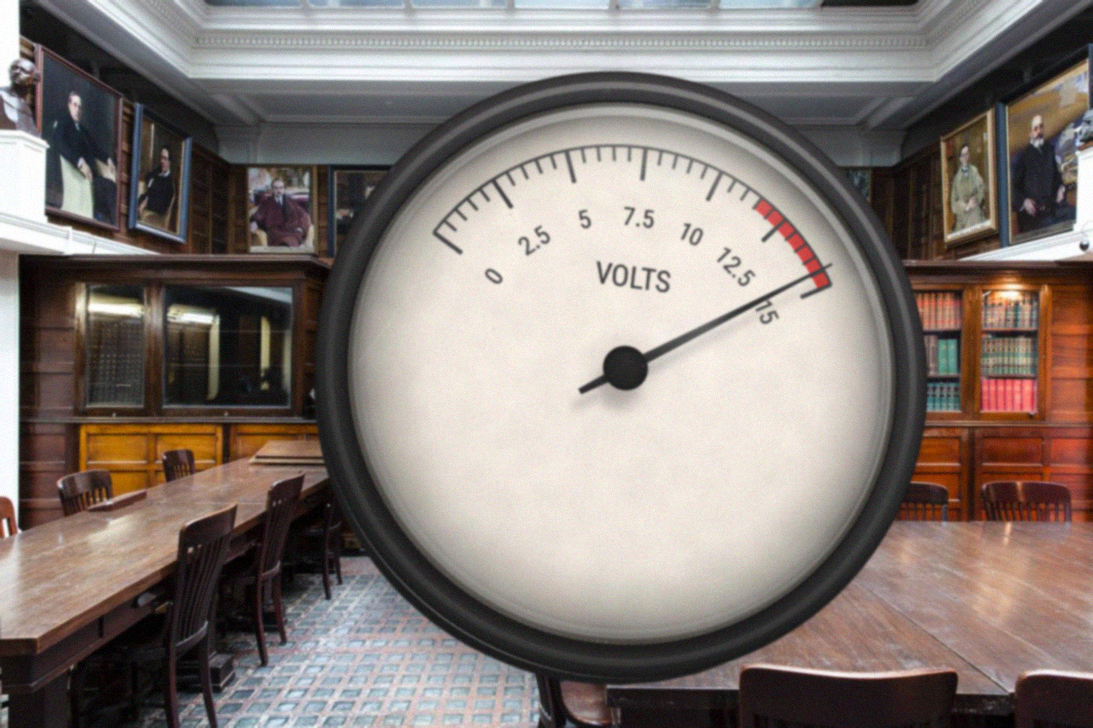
14.5 V
